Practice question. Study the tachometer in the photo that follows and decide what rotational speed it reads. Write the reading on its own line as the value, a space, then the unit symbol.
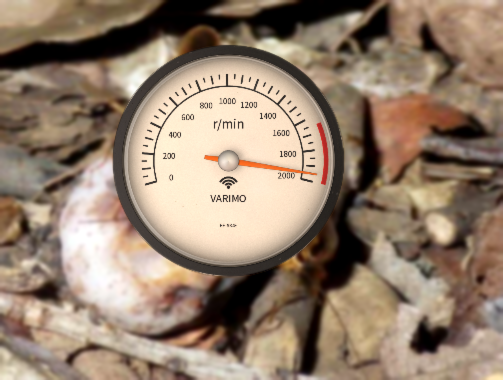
1950 rpm
